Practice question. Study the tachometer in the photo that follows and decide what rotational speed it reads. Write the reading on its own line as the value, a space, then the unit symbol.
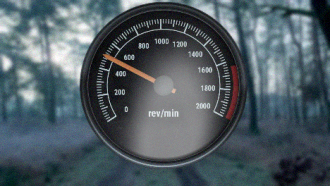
500 rpm
